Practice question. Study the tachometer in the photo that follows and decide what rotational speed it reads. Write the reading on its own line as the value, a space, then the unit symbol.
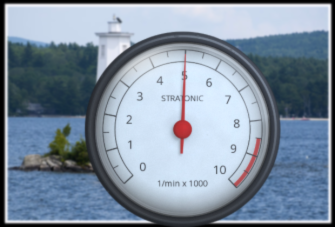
5000 rpm
